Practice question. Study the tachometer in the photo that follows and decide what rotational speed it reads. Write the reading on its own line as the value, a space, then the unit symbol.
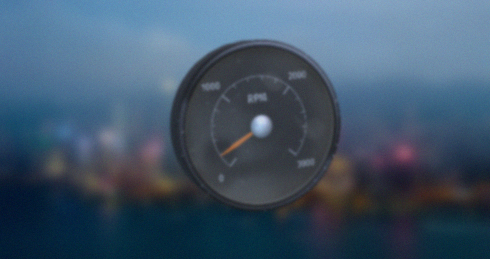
200 rpm
